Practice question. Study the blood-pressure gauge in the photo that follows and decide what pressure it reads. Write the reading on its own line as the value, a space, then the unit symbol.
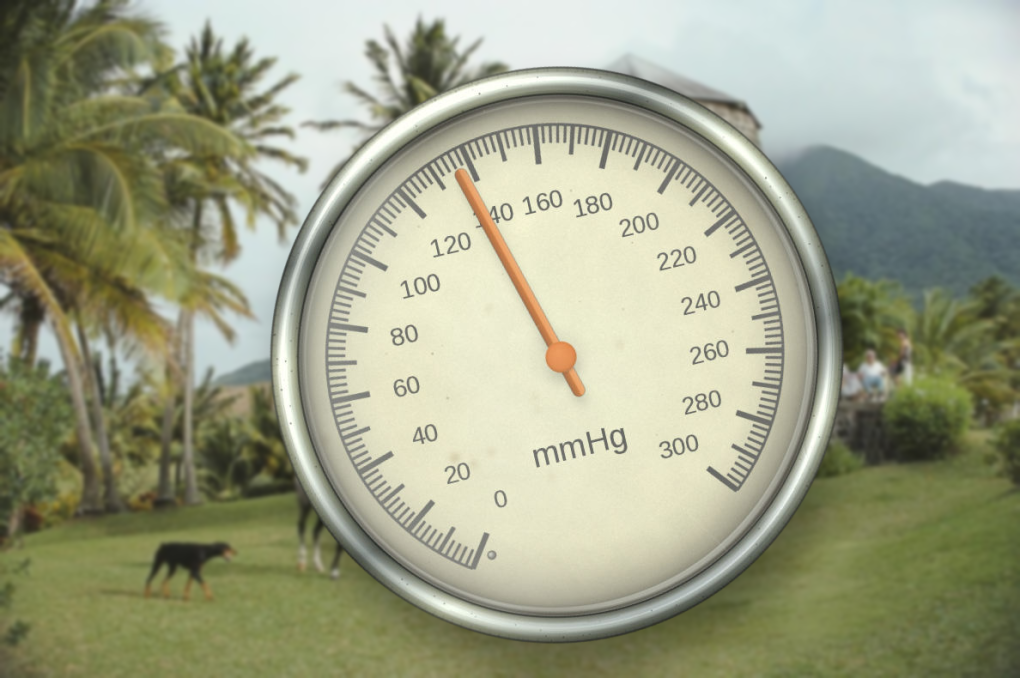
136 mmHg
